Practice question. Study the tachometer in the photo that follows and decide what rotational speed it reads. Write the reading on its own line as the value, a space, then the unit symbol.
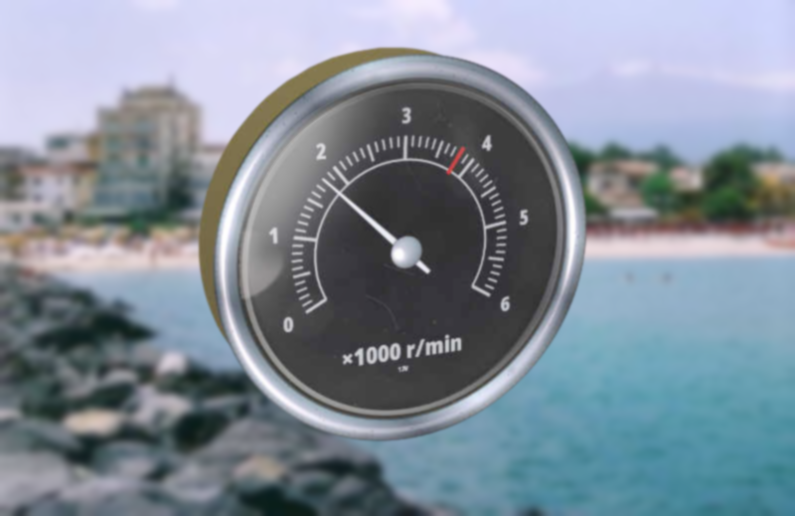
1800 rpm
